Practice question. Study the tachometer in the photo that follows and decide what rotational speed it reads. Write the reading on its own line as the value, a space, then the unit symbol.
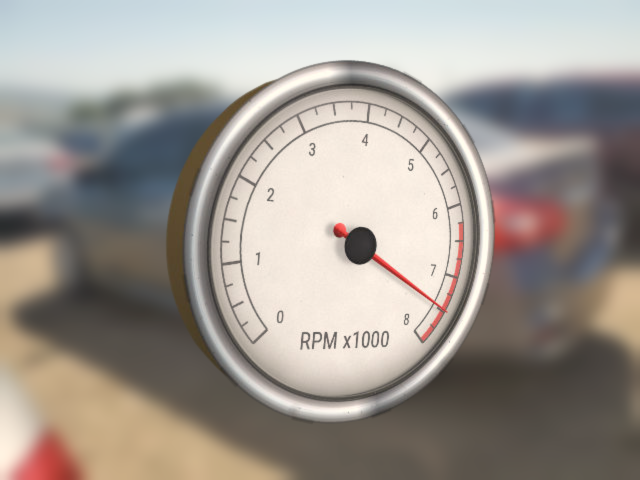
7500 rpm
